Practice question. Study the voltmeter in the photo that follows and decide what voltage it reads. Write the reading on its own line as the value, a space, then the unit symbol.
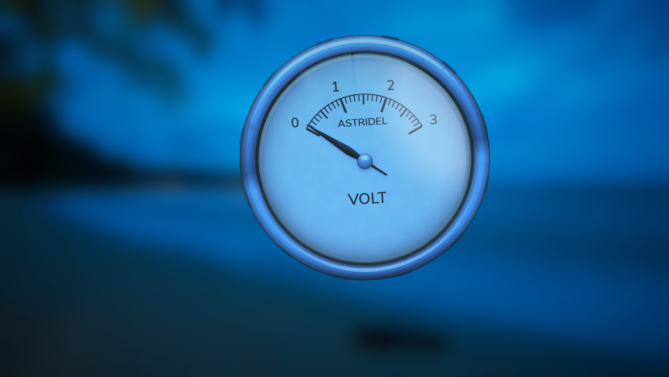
0.1 V
